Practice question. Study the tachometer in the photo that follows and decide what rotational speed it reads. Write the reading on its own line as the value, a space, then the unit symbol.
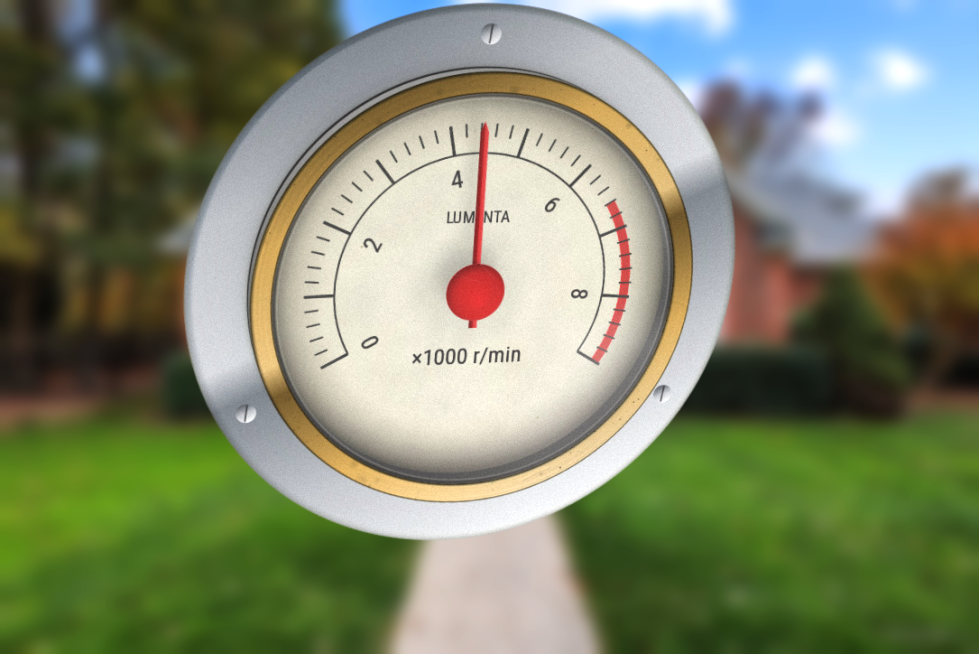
4400 rpm
